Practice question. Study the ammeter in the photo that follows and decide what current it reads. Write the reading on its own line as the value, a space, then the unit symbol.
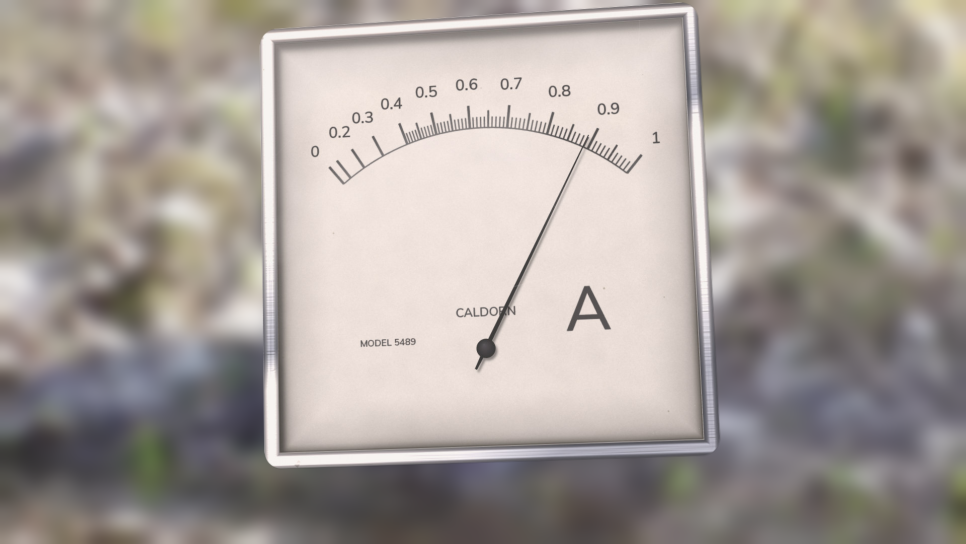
0.89 A
